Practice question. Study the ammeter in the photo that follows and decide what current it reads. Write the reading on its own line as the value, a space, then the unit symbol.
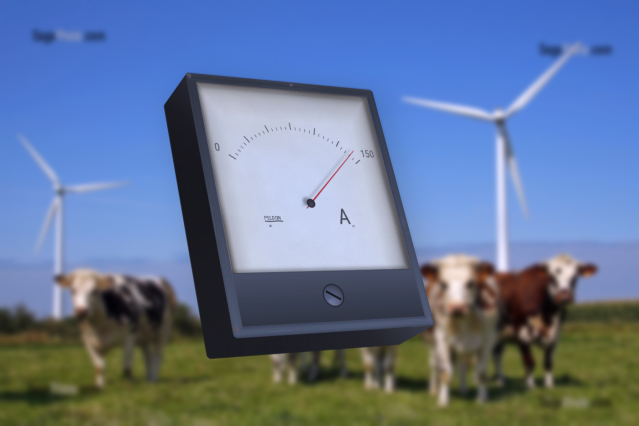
140 A
